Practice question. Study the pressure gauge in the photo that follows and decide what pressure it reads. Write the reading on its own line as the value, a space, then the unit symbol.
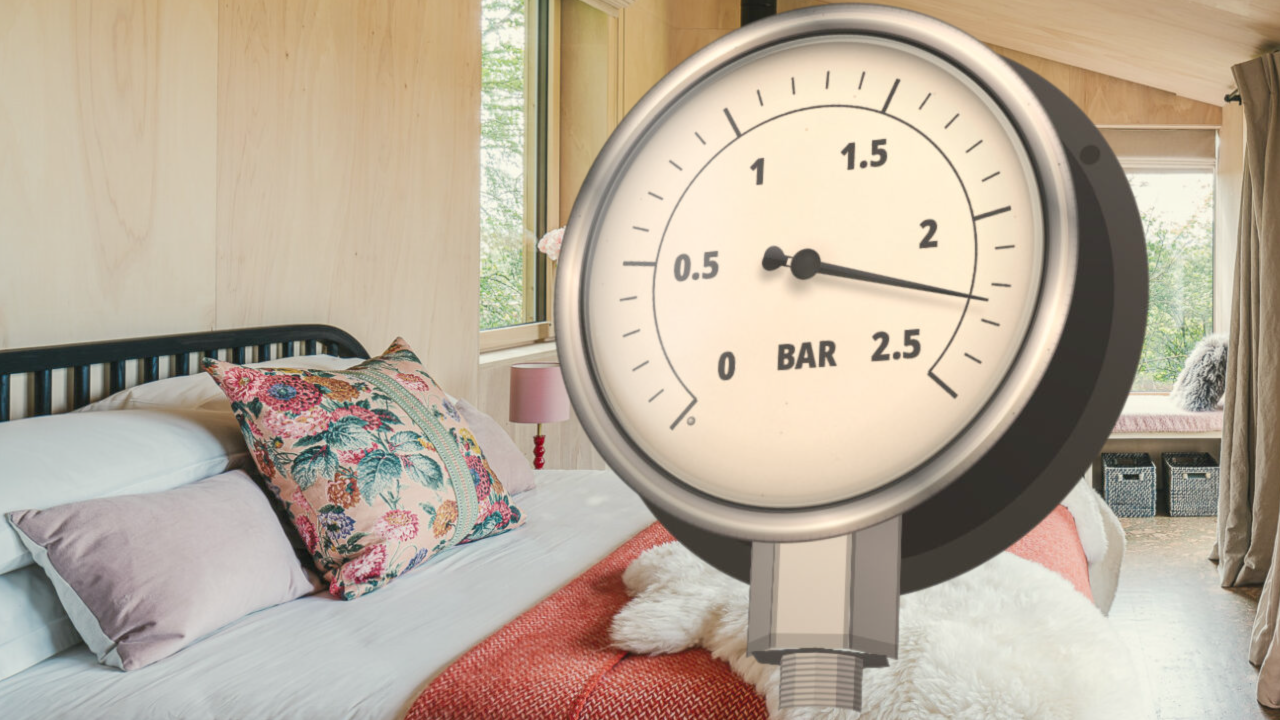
2.25 bar
